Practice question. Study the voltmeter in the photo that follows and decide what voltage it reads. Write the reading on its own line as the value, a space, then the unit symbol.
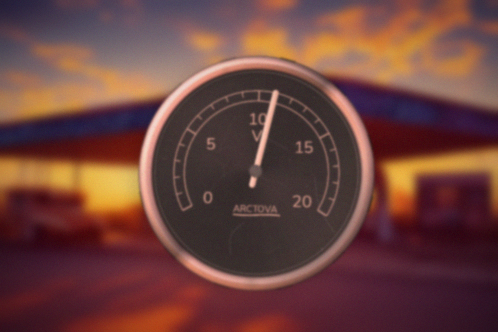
11 V
